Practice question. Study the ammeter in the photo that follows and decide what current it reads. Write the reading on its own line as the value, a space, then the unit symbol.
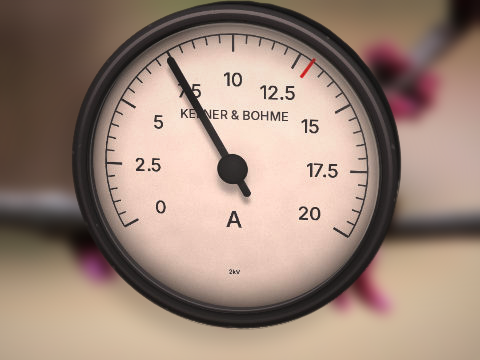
7.5 A
